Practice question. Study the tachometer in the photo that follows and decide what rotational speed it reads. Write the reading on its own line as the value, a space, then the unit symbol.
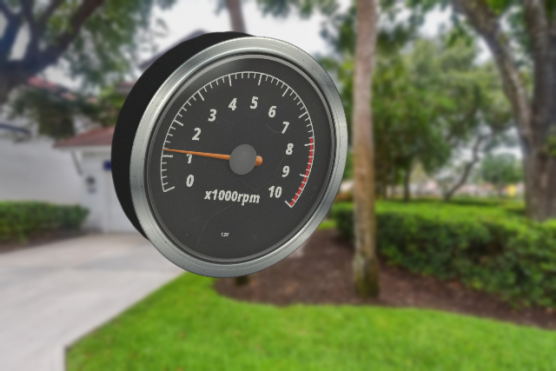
1200 rpm
